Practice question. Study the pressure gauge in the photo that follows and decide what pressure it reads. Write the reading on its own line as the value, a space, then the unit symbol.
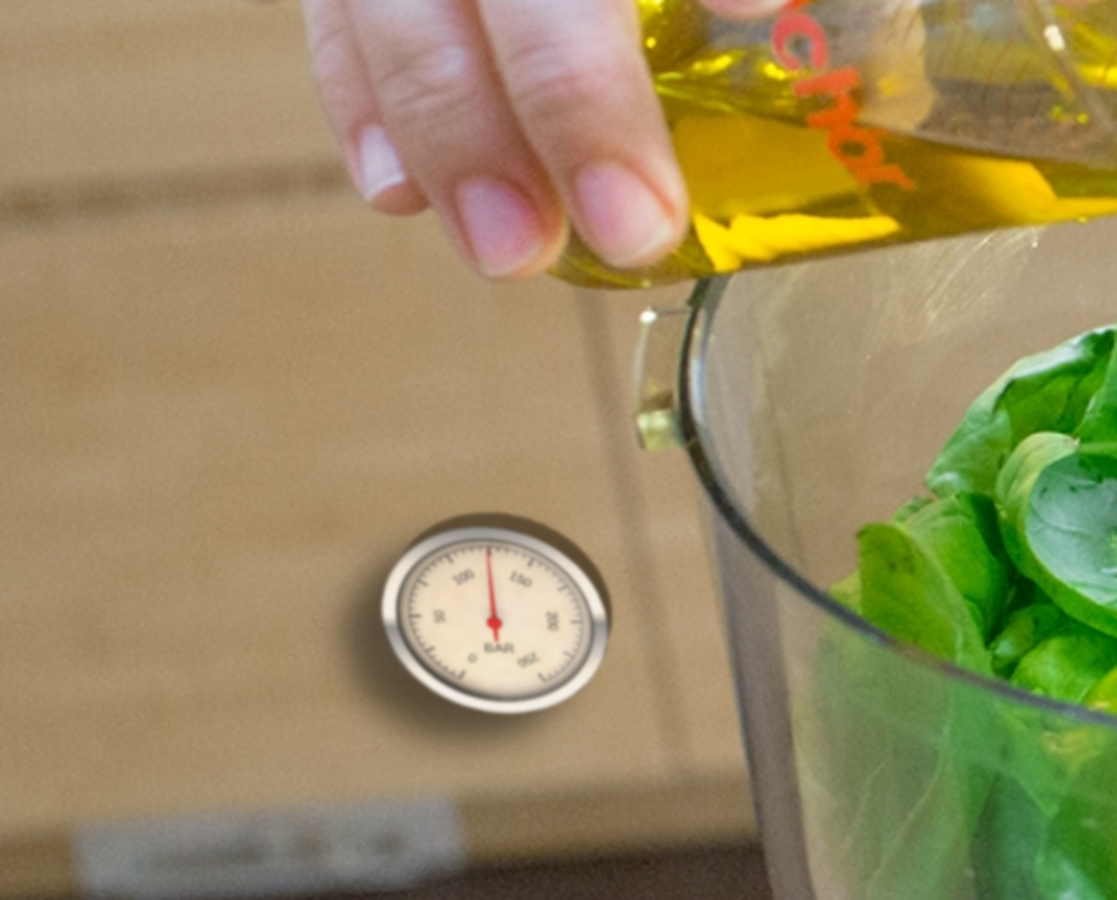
125 bar
